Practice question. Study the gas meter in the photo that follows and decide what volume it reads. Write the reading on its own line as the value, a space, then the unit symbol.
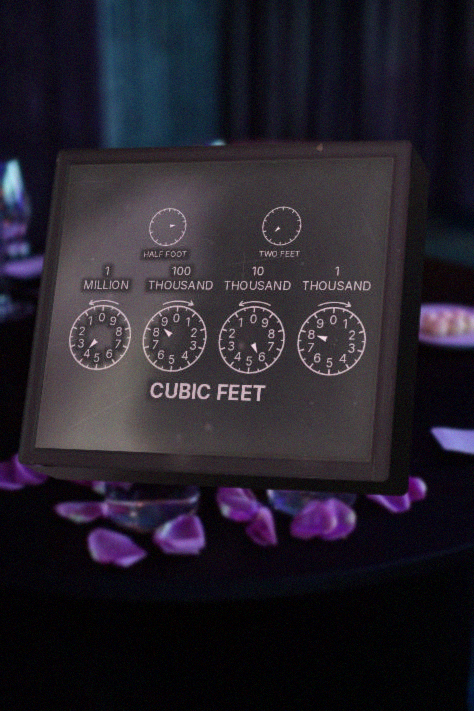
385800 ft³
